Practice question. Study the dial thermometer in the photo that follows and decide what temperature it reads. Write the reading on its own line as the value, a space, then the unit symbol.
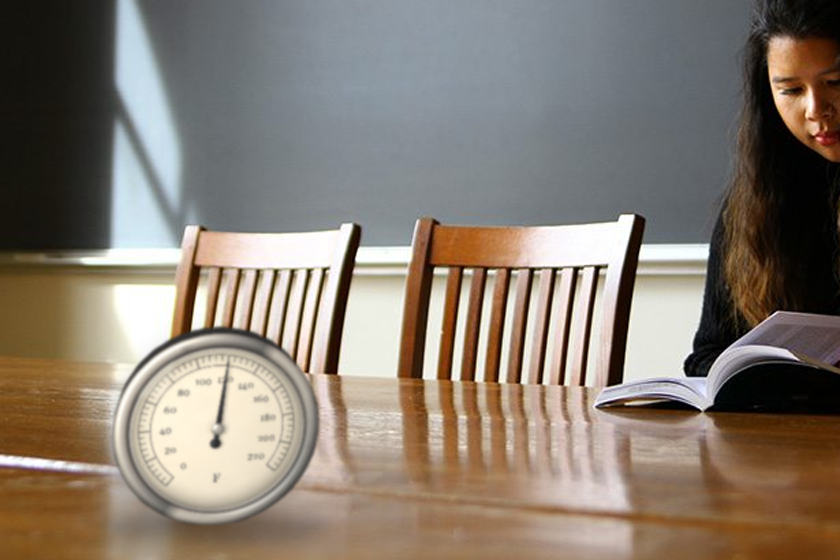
120 °F
